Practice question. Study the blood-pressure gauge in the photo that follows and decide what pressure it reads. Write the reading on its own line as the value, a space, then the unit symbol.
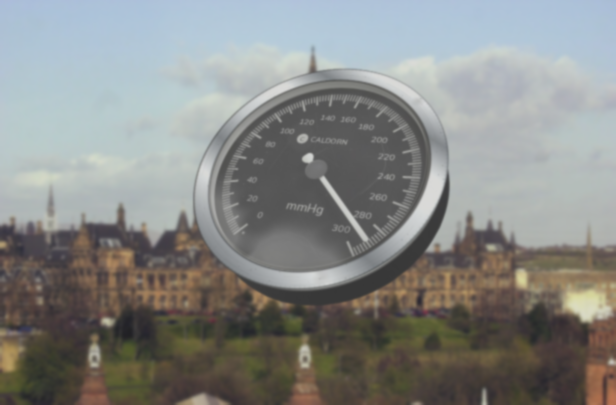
290 mmHg
